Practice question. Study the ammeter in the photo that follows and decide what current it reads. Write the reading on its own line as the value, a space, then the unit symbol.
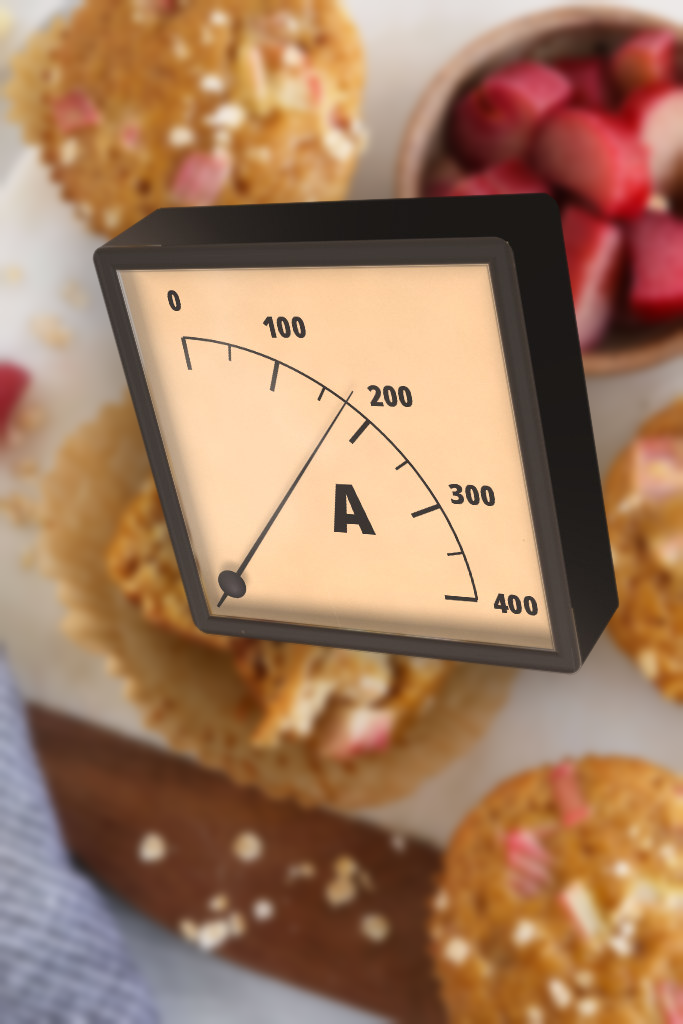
175 A
